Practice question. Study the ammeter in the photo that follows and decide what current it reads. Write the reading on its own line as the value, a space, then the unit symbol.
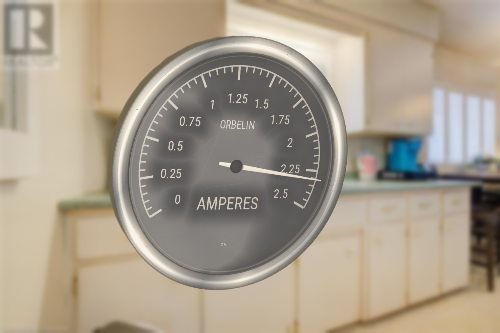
2.3 A
